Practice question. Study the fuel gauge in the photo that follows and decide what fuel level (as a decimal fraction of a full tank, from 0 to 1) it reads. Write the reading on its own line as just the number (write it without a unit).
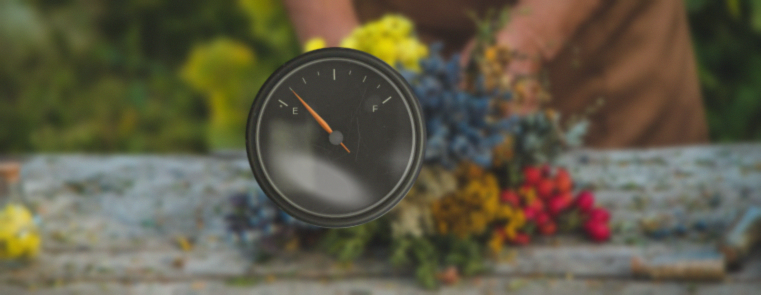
0.125
